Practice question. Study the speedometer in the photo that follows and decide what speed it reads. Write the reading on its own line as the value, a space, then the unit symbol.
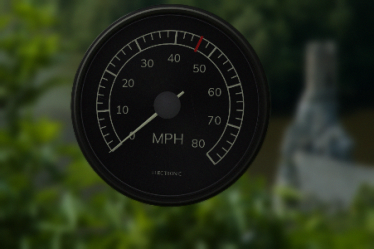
0 mph
